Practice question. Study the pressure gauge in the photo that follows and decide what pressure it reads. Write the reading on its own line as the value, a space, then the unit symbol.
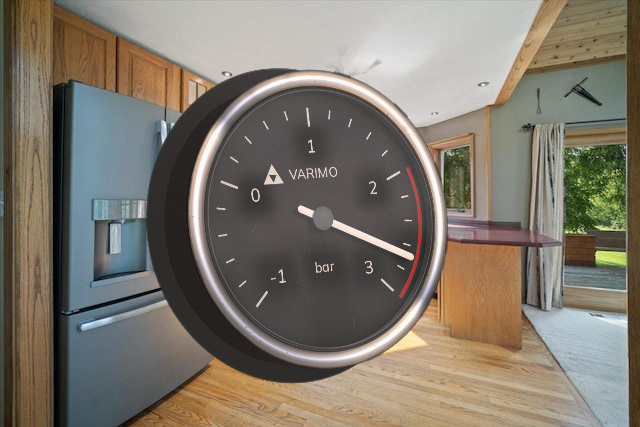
2.7 bar
